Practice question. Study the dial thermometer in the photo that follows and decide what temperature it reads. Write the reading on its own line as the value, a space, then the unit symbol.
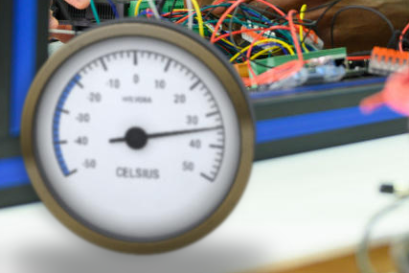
34 °C
